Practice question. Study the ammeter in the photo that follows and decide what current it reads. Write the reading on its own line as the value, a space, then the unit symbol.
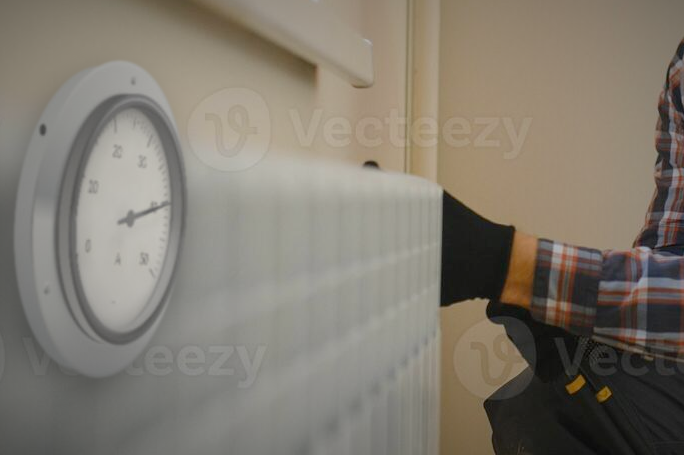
40 A
